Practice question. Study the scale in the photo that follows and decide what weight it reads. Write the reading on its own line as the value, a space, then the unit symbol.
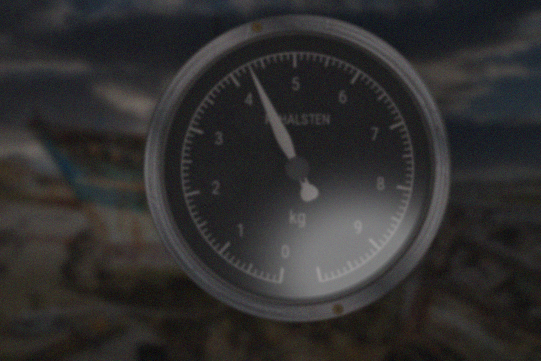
4.3 kg
